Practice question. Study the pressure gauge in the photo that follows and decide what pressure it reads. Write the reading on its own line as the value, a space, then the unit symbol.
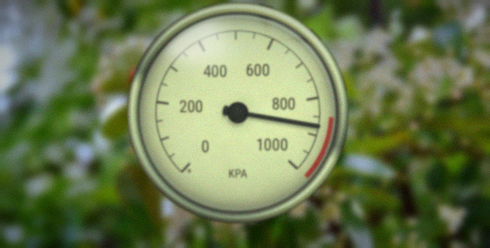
875 kPa
